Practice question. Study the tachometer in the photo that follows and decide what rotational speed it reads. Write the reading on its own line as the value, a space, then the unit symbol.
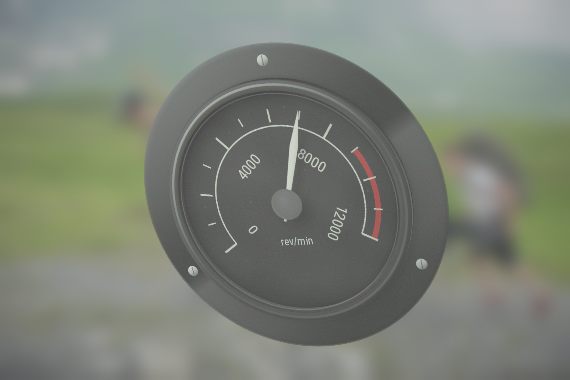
7000 rpm
